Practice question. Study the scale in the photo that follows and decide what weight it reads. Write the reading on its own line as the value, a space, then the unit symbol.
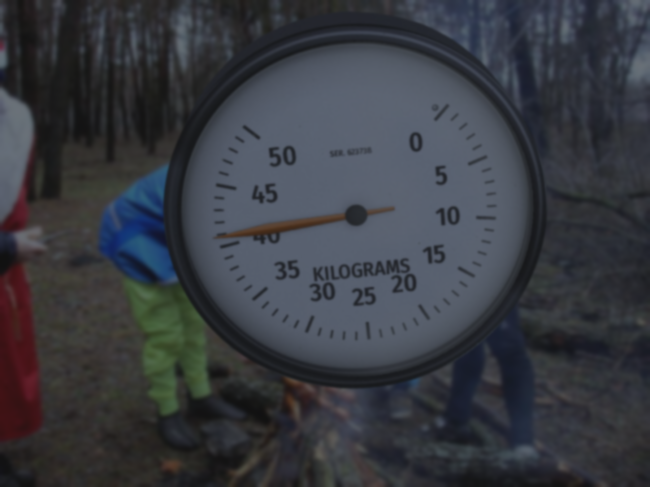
41 kg
